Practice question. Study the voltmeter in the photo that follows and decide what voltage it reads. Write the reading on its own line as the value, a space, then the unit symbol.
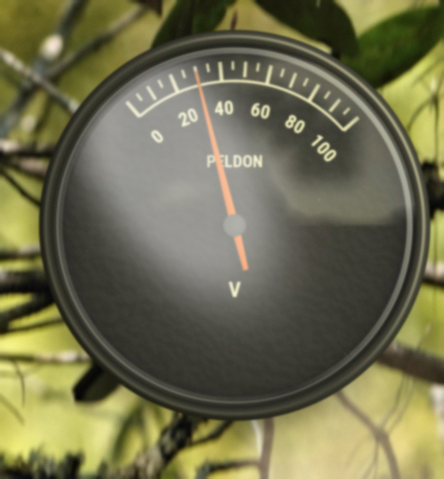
30 V
